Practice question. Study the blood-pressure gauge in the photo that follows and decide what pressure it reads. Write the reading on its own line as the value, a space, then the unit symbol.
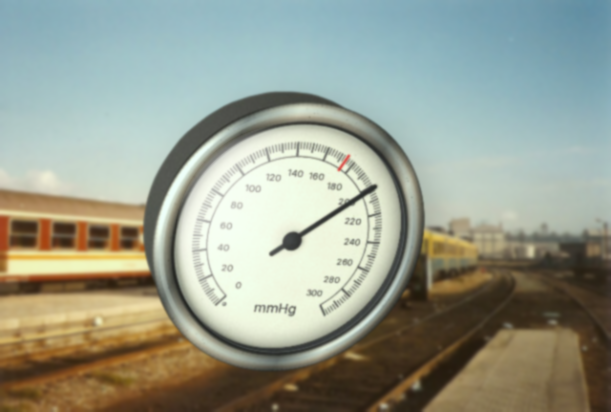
200 mmHg
